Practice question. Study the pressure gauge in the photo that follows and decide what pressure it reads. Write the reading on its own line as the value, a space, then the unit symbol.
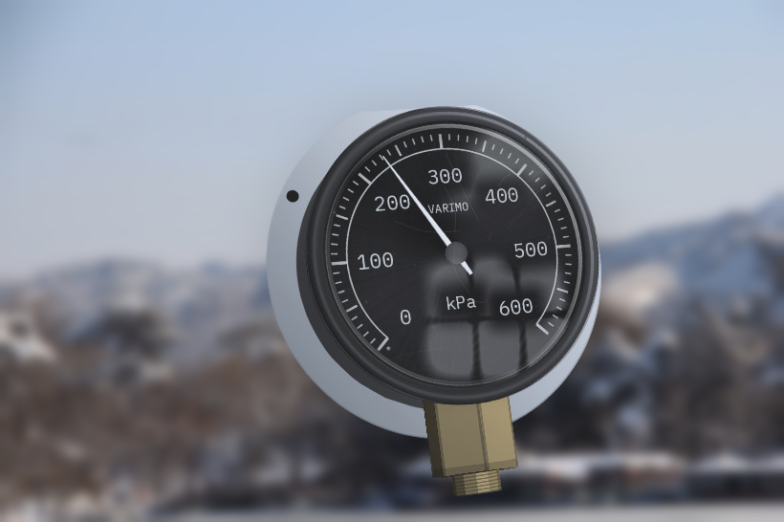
230 kPa
